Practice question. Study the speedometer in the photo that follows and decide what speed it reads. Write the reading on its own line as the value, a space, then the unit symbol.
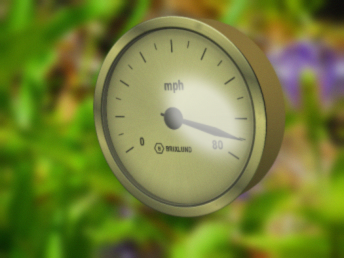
75 mph
